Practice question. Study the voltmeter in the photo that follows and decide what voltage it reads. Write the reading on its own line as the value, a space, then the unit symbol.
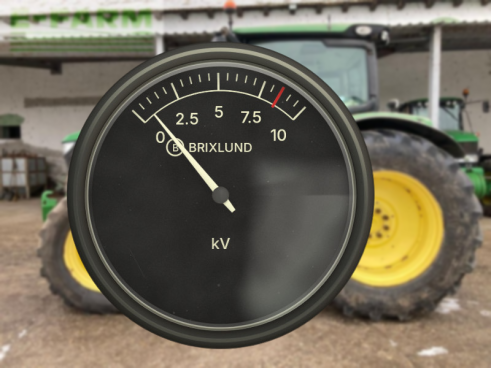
0.75 kV
